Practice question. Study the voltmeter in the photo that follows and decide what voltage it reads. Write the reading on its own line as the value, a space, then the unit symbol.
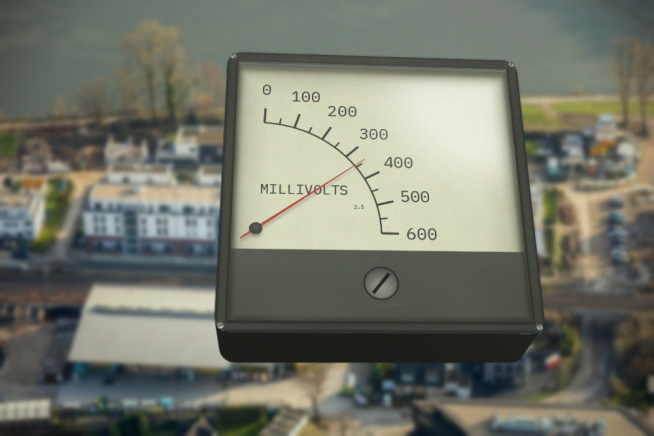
350 mV
